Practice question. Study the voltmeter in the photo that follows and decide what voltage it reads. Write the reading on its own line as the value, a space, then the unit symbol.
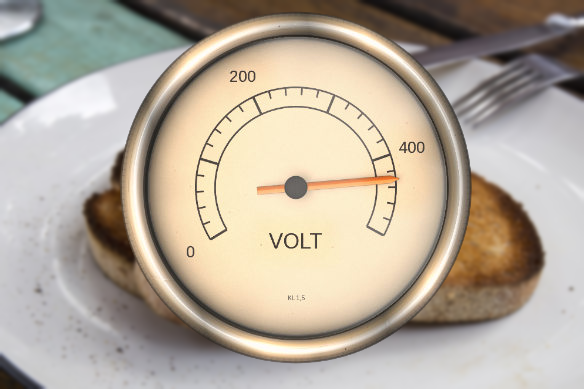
430 V
